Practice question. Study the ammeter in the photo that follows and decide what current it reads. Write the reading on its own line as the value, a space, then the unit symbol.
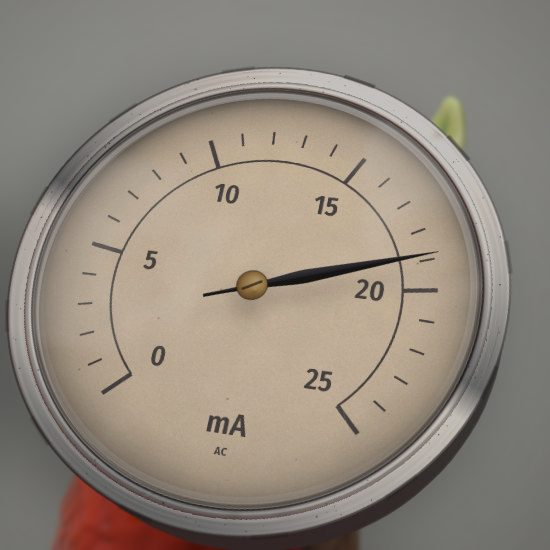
19 mA
